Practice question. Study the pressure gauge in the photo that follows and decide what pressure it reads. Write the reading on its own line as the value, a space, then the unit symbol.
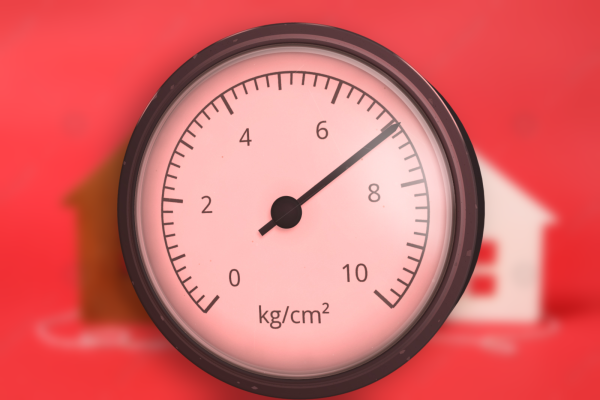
7.1 kg/cm²
